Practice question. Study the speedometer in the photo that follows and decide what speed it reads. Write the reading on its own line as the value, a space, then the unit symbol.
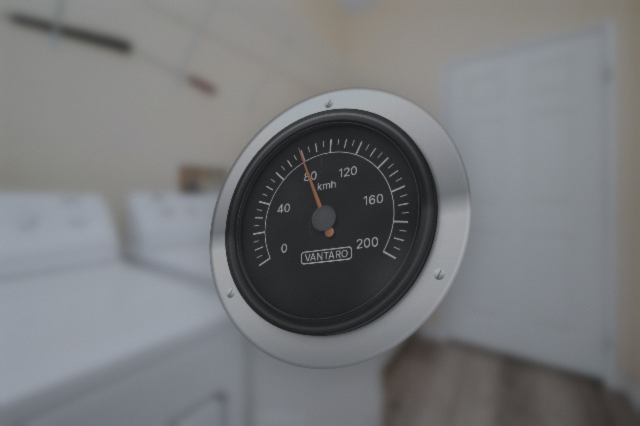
80 km/h
